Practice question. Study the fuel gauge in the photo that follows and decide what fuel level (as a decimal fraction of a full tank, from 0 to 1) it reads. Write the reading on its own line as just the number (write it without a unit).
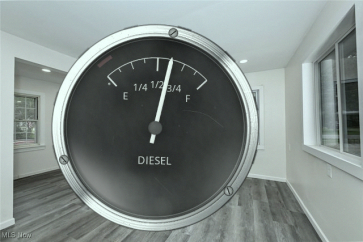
0.625
